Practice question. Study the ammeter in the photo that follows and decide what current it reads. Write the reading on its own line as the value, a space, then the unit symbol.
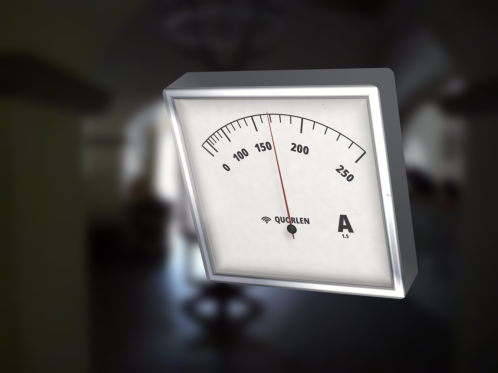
170 A
